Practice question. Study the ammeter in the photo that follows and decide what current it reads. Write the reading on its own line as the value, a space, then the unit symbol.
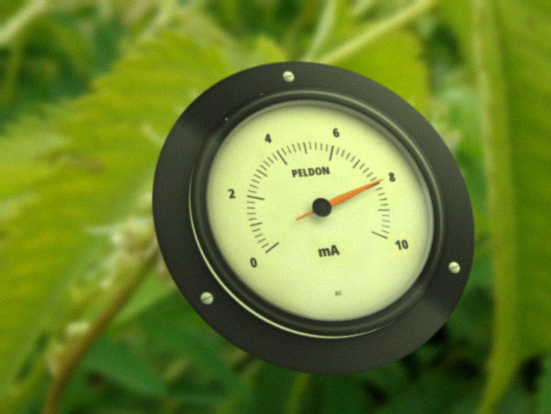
8 mA
